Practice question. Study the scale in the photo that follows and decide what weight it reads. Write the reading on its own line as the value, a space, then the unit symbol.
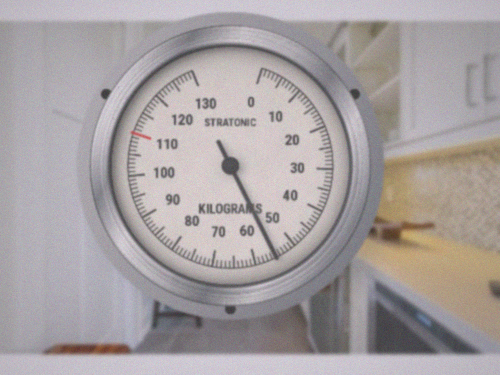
55 kg
